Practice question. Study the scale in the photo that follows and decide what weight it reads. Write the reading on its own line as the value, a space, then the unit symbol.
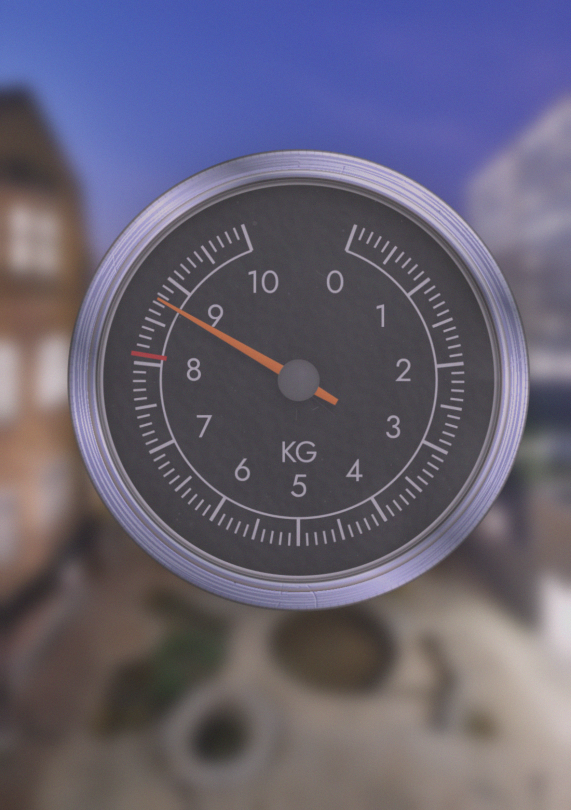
8.75 kg
